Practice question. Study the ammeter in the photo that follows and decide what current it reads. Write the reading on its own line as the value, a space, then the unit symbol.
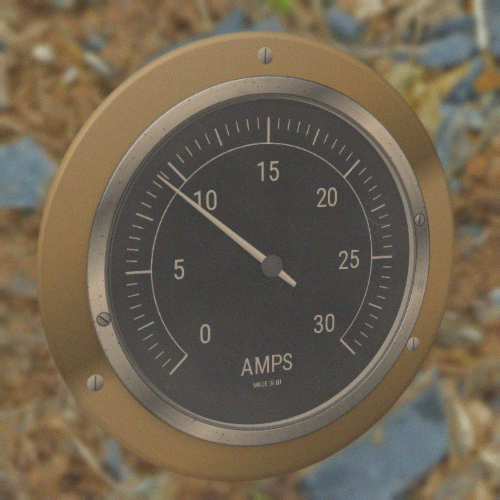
9.25 A
